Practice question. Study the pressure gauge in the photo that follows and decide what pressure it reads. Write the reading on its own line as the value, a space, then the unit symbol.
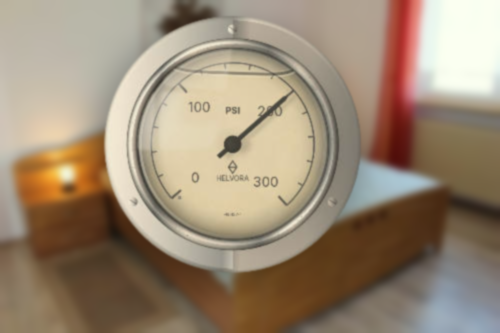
200 psi
